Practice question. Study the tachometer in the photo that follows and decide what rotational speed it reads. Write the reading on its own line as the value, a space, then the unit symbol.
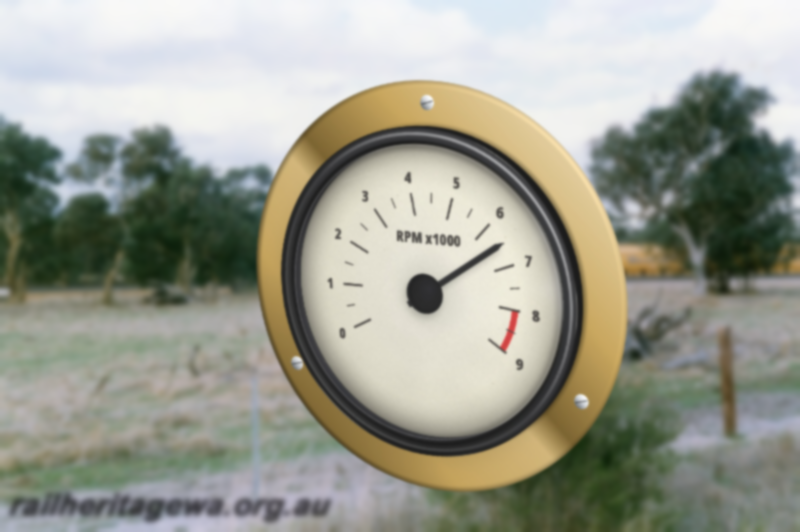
6500 rpm
